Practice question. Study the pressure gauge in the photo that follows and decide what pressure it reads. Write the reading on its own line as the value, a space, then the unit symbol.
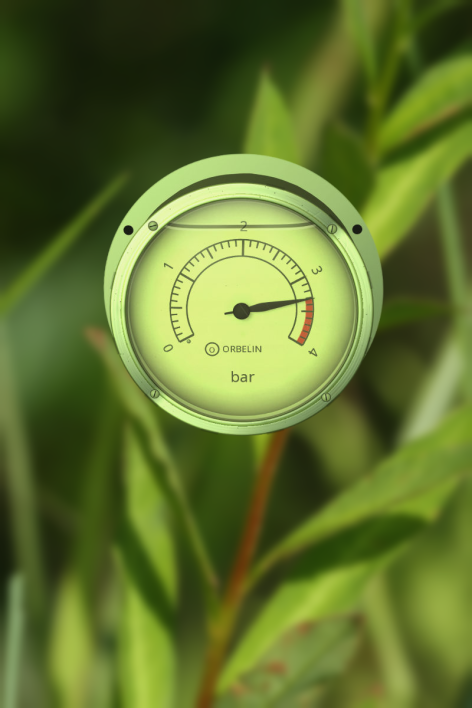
3.3 bar
